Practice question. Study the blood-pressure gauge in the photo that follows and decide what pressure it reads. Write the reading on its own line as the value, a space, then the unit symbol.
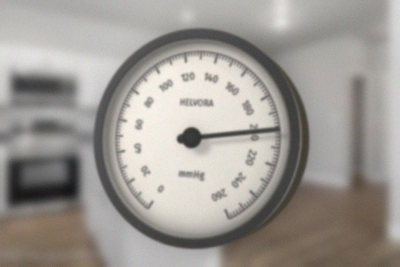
200 mmHg
